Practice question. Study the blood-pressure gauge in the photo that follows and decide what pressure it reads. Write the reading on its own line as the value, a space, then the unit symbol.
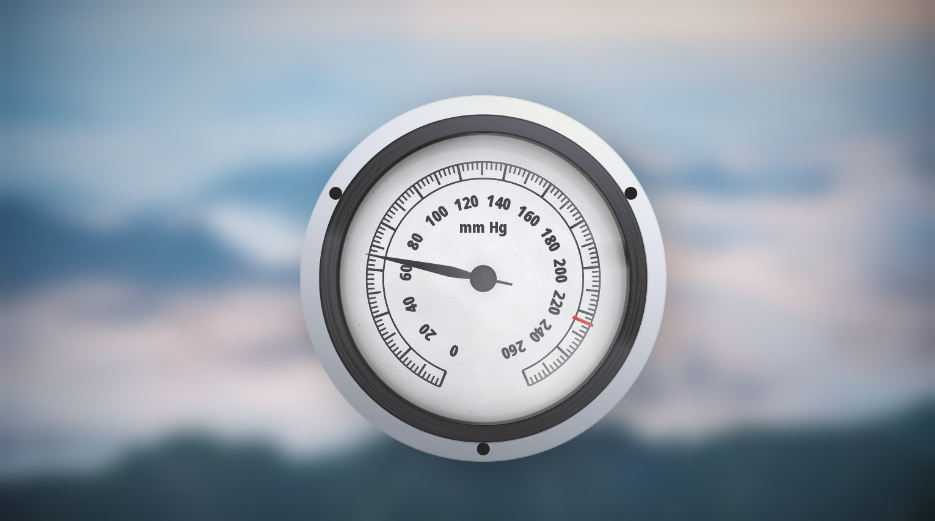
66 mmHg
